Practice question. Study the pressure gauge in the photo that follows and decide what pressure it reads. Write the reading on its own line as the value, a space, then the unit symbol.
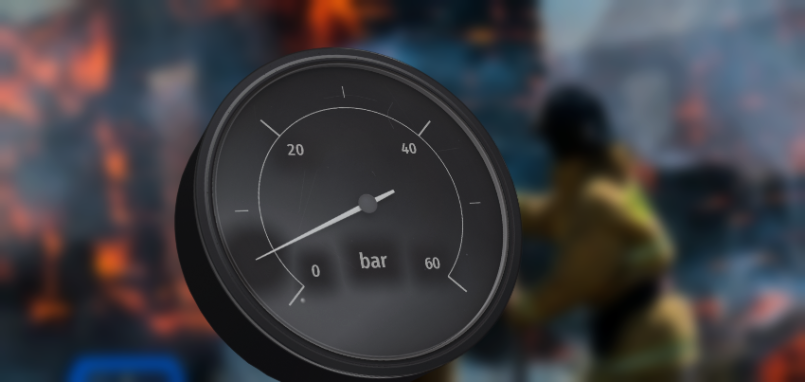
5 bar
